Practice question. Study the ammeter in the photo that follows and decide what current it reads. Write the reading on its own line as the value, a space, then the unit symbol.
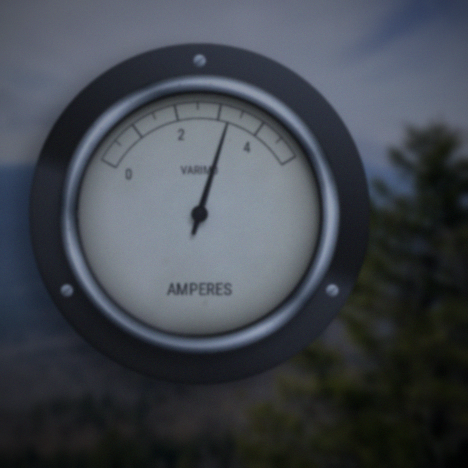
3.25 A
